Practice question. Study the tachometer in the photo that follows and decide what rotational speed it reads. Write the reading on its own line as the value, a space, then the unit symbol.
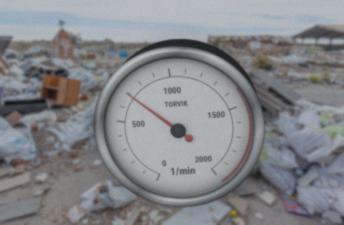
700 rpm
